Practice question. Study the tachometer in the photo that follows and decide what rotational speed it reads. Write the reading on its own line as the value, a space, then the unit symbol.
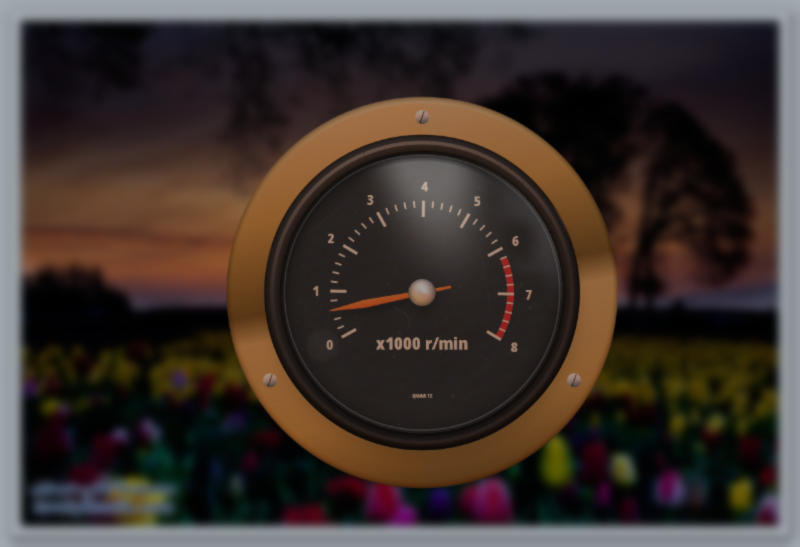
600 rpm
